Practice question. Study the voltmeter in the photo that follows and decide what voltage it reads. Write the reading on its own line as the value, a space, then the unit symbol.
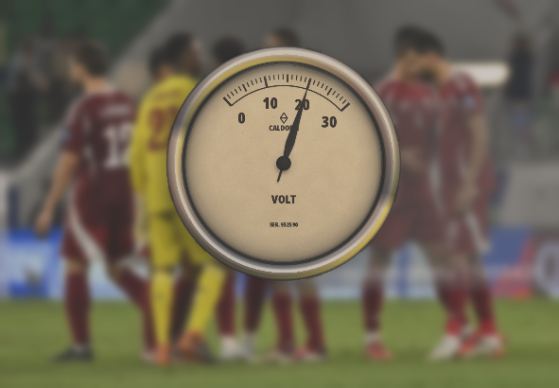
20 V
